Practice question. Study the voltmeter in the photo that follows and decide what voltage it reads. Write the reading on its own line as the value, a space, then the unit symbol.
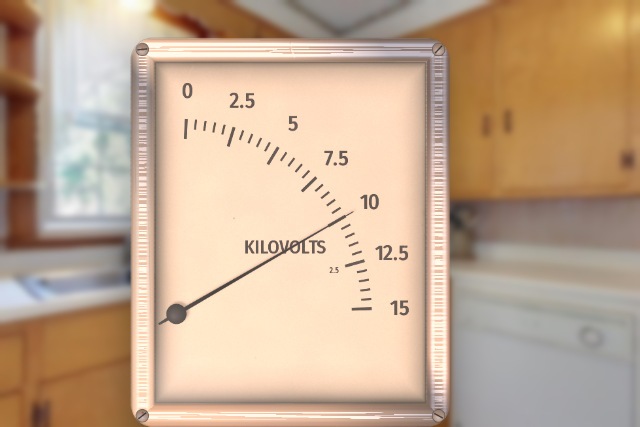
10 kV
